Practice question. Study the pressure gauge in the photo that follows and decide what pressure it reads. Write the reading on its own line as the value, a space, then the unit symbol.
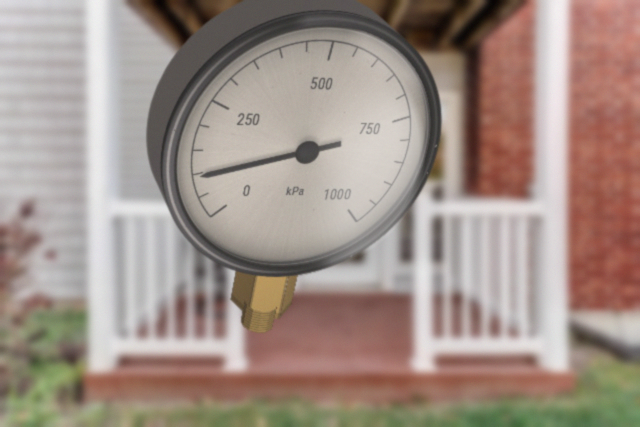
100 kPa
